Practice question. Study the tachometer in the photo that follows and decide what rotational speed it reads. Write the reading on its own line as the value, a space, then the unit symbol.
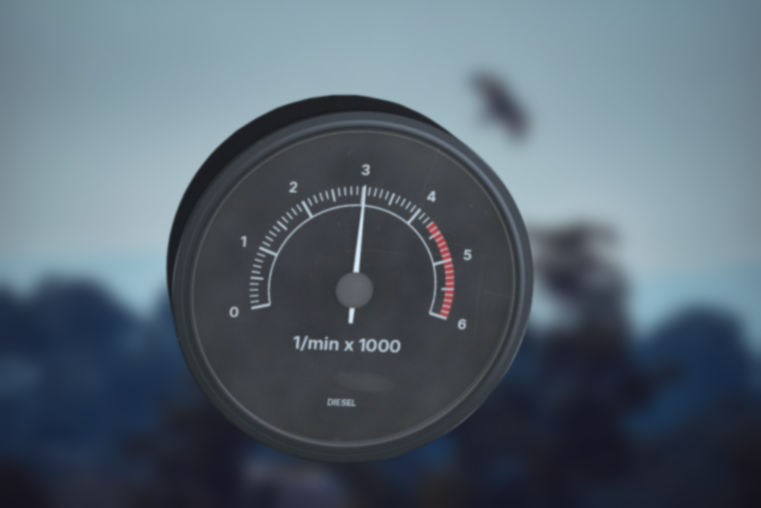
3000 rpm
